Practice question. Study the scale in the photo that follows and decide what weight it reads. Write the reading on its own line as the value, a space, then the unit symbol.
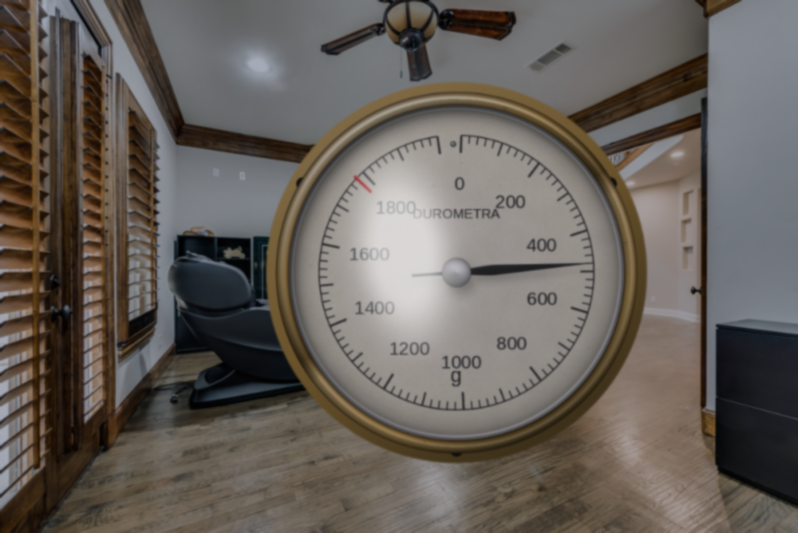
480 g
